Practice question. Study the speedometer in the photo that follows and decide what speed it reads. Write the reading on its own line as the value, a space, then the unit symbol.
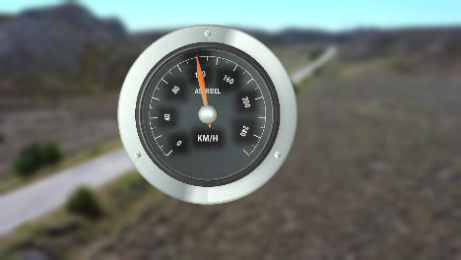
120 km/h
